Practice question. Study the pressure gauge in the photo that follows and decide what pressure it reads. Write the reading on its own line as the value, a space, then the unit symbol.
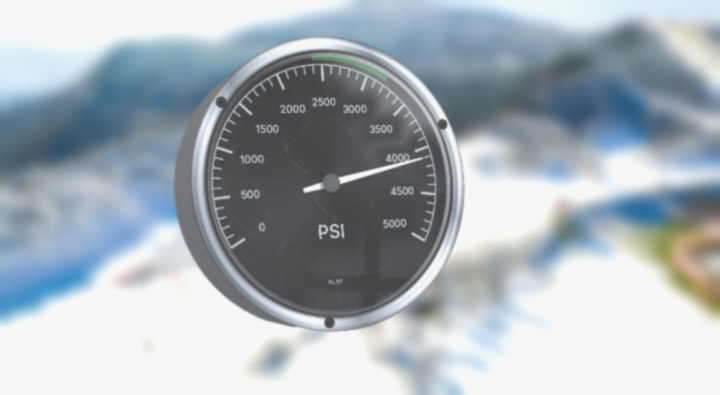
4100 psi
